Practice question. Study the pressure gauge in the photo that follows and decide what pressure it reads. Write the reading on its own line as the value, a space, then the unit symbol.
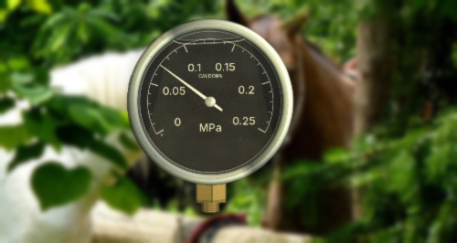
0.07 MPa
